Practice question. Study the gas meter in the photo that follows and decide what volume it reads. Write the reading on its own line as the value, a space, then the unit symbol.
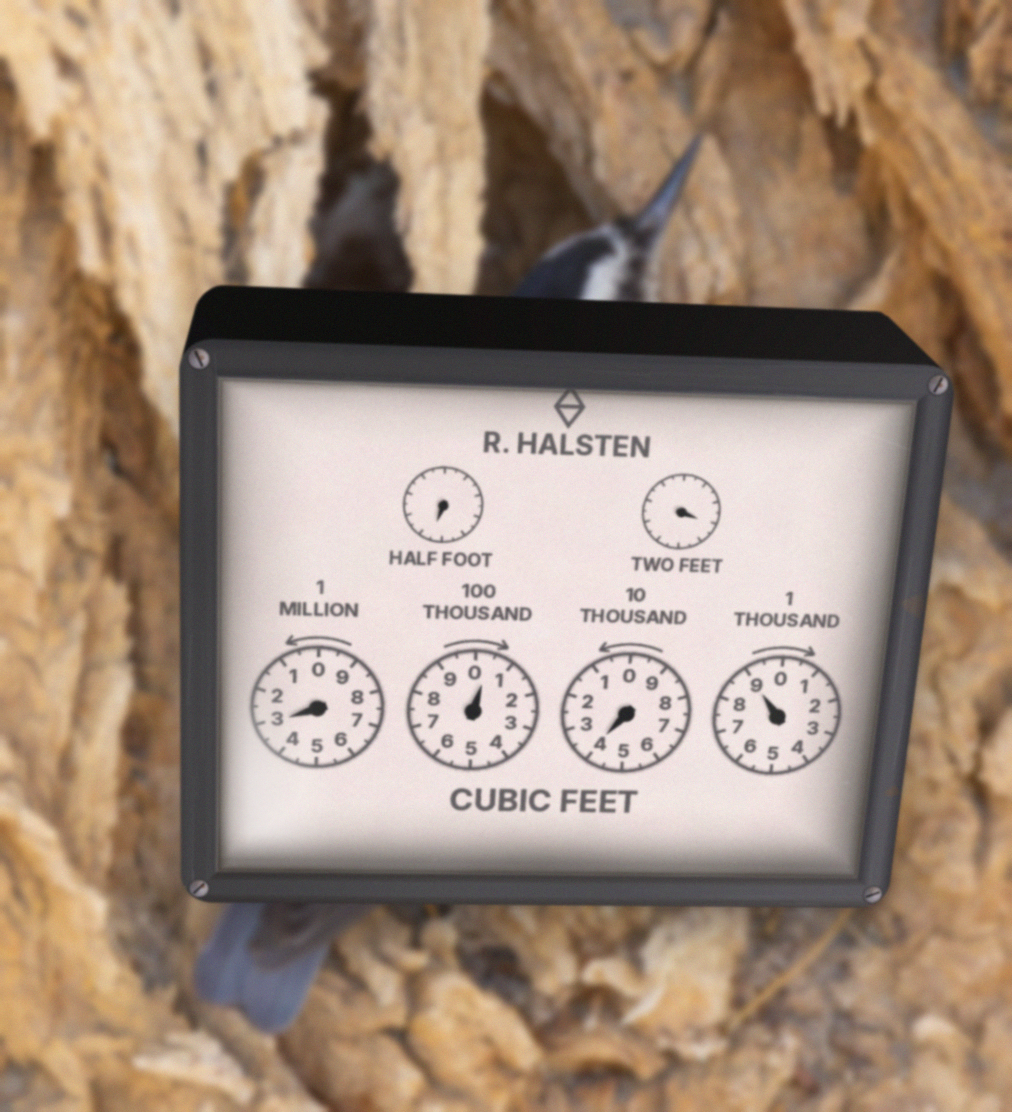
303900 ft³
